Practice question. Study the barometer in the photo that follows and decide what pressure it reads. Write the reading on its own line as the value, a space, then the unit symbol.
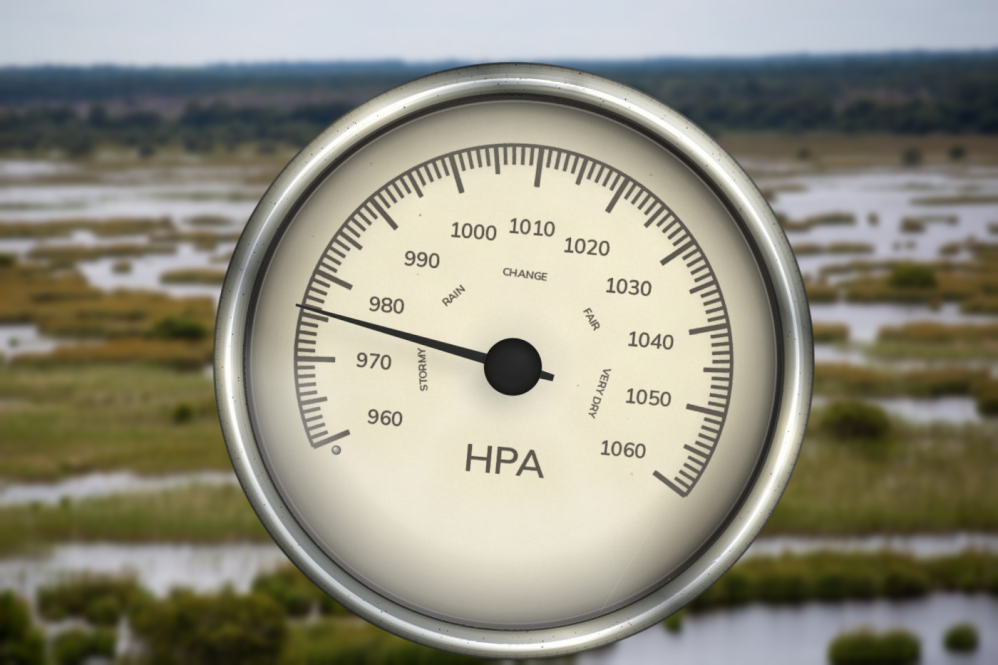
976 hPa
